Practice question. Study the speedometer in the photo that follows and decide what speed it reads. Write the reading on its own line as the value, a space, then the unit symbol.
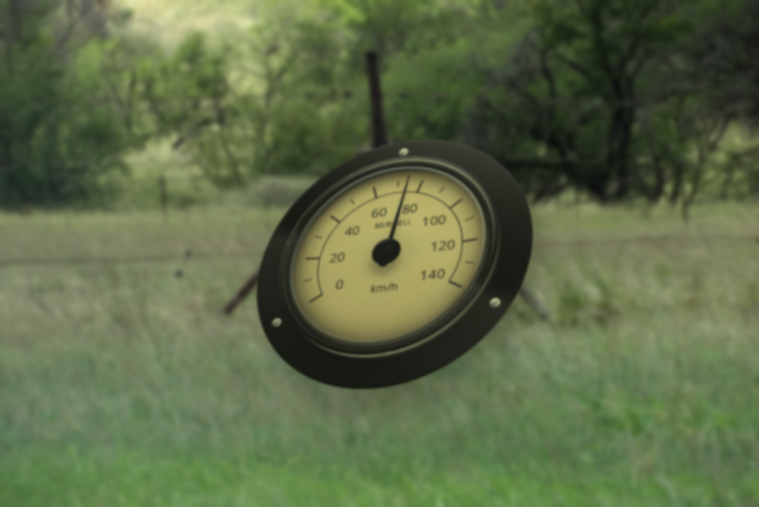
75 km/h
